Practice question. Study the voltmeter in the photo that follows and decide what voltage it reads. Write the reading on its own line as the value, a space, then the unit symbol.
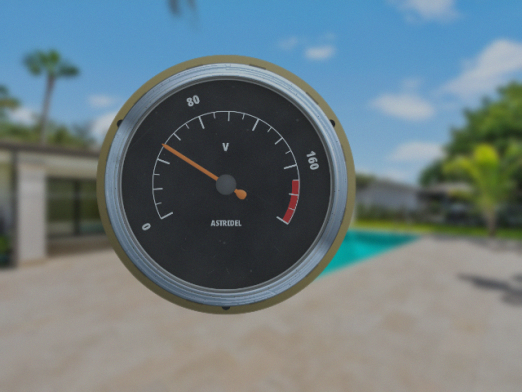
50 V
